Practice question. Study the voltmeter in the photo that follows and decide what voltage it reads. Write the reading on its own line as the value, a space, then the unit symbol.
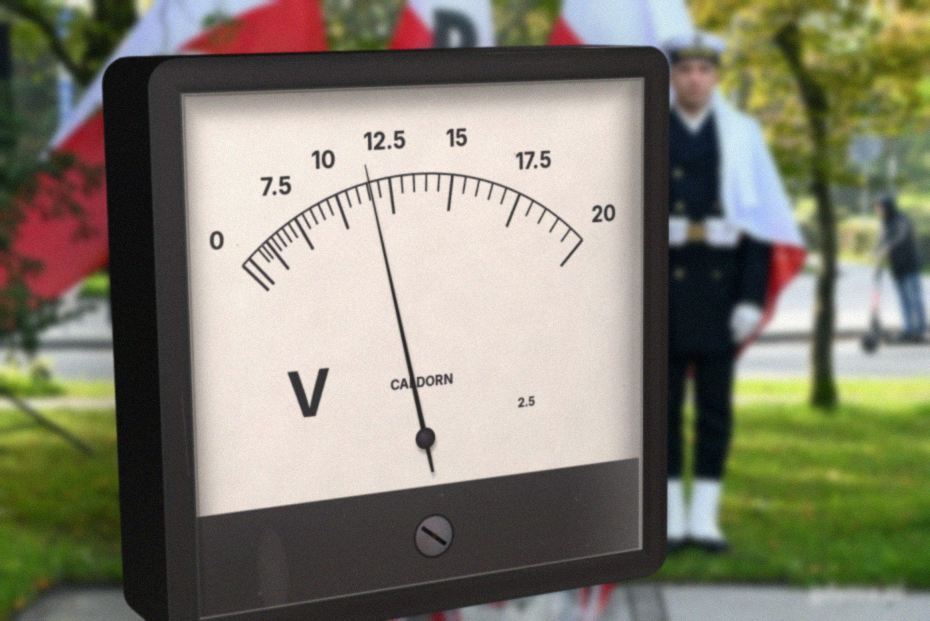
11.5 V
